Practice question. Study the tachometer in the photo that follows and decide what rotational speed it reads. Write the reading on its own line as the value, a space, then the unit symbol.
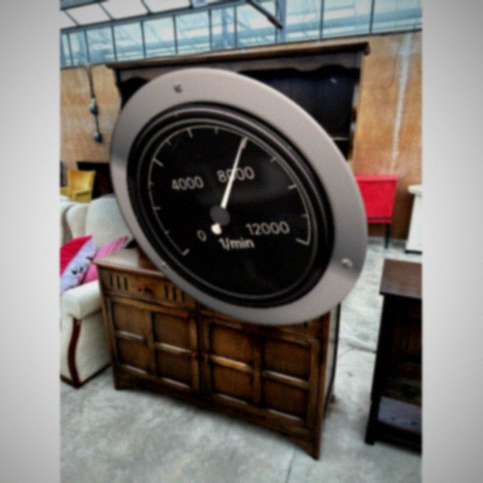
8000 rpm
